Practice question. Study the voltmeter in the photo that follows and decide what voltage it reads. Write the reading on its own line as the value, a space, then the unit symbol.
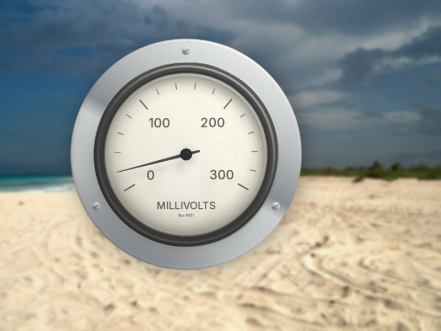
20 mV
